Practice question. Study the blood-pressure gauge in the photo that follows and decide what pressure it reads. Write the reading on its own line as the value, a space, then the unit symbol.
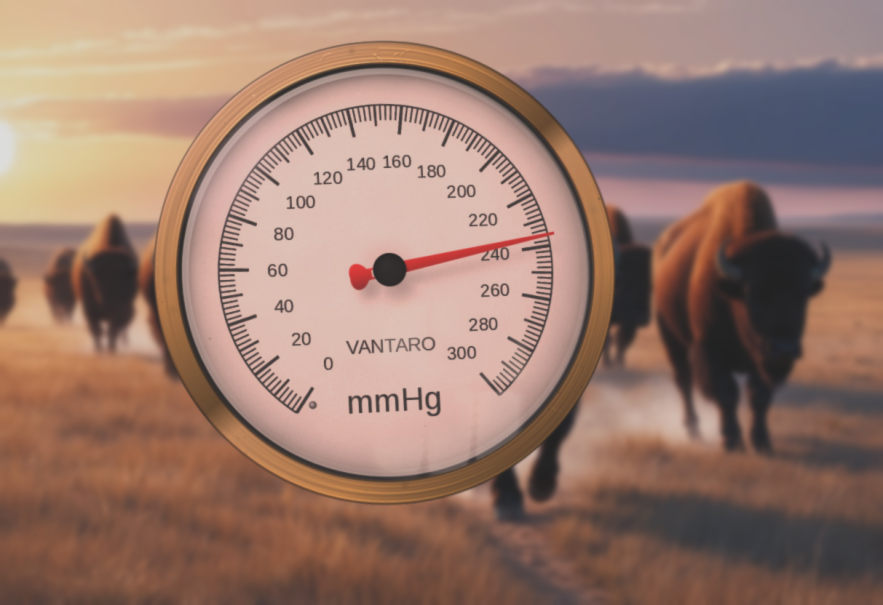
236 mmHg
